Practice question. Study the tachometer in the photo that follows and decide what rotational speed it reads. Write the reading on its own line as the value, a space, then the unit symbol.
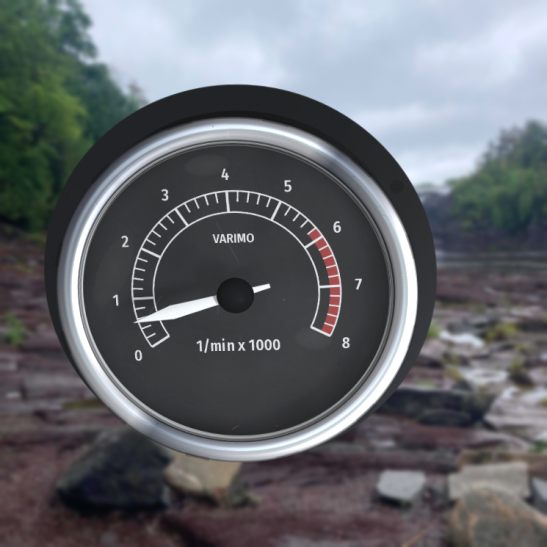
600 rpm
